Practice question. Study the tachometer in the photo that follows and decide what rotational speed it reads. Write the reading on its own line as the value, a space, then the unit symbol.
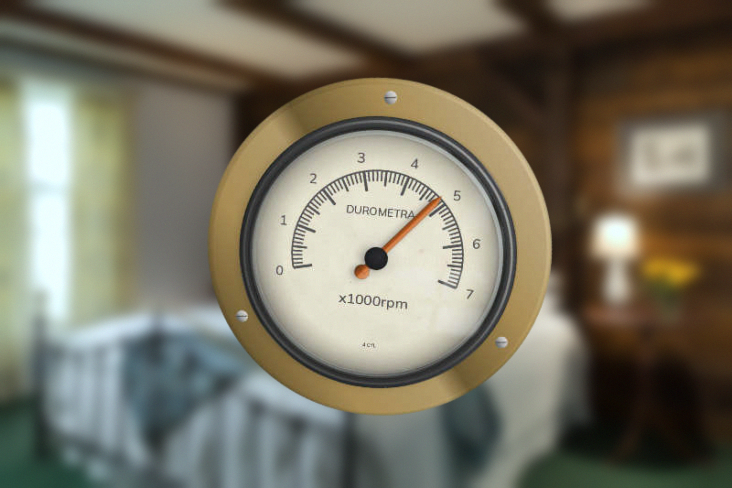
4800 rpm
